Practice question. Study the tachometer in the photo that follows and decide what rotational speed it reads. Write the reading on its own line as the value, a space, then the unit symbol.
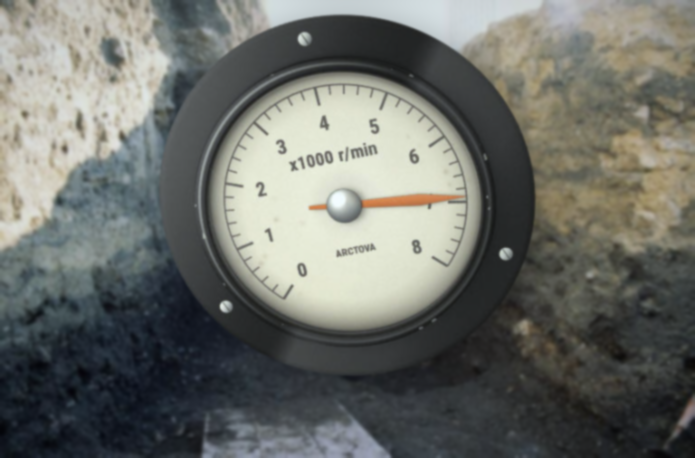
6900 rpm
